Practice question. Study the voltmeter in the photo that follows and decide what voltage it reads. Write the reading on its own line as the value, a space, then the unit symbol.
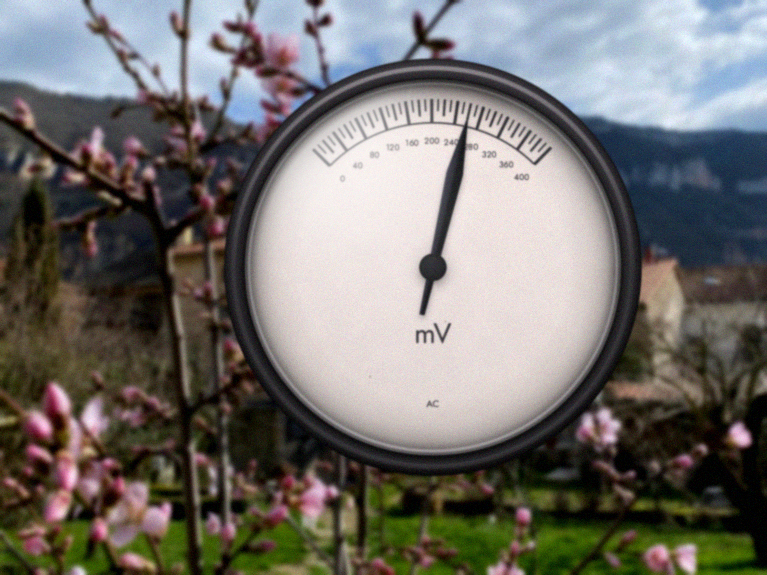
260 mV
